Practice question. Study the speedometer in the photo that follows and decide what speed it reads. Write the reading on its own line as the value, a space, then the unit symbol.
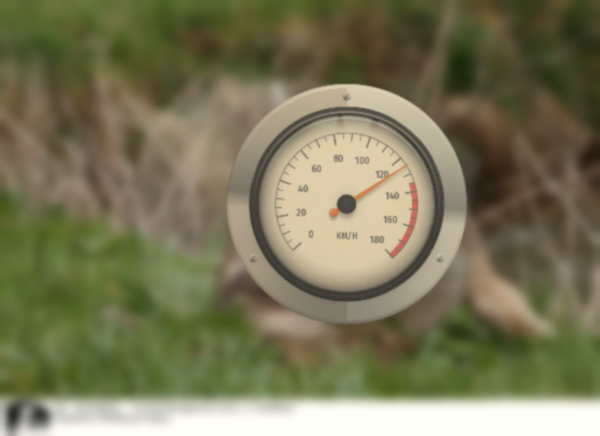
125 km/h
